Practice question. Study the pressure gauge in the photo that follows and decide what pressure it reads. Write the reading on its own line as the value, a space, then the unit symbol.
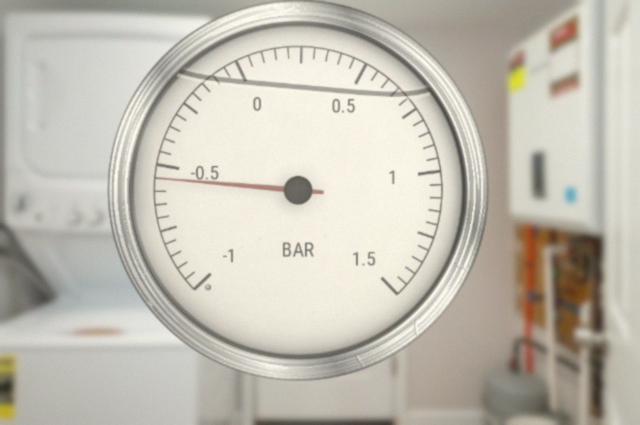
-0.55 bar
